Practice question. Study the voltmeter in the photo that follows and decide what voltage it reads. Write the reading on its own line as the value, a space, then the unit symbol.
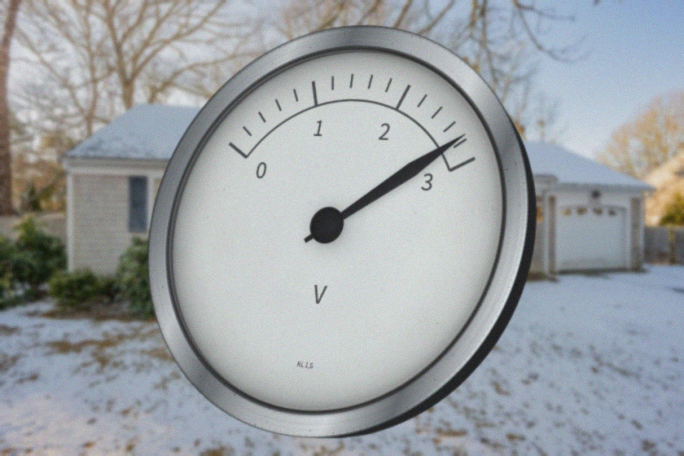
2.8 V
